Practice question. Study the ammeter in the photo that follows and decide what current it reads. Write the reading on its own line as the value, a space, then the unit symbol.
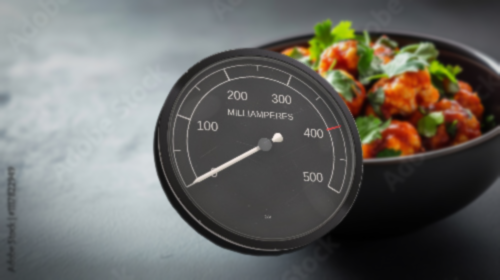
0 mA
